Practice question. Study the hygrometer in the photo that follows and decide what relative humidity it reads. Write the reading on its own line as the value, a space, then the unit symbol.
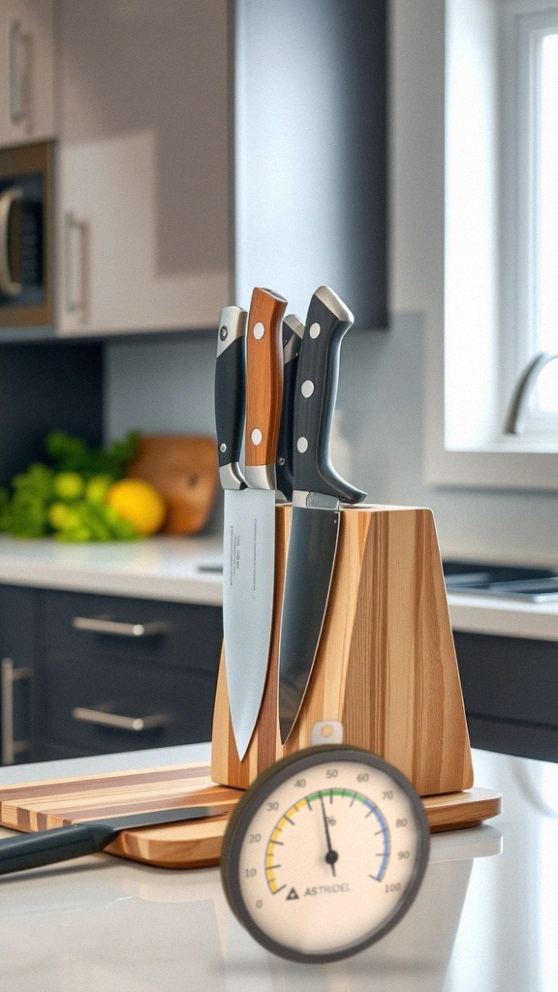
45 %
